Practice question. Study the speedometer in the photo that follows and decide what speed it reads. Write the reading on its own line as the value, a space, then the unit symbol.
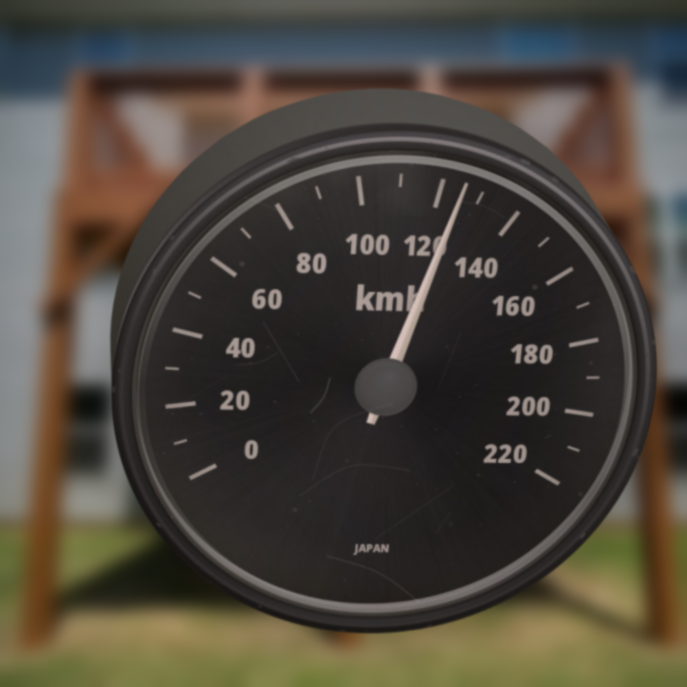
125 km/h
